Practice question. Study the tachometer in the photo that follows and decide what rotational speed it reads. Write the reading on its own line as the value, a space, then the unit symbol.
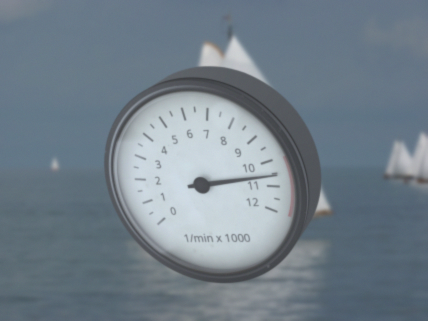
10500 rpm
